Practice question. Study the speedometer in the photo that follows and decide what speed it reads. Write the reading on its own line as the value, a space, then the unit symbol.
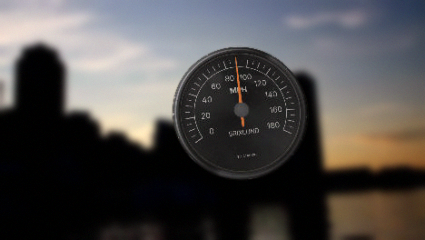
90 mph
